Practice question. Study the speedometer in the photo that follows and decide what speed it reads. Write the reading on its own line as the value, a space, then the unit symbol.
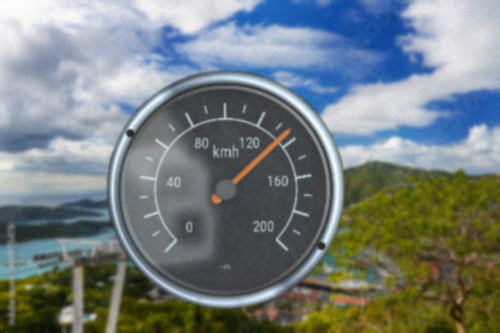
135 km/h
